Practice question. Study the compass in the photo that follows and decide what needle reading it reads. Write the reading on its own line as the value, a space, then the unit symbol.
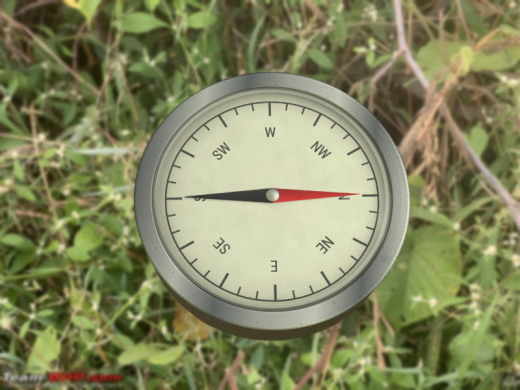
0 °
